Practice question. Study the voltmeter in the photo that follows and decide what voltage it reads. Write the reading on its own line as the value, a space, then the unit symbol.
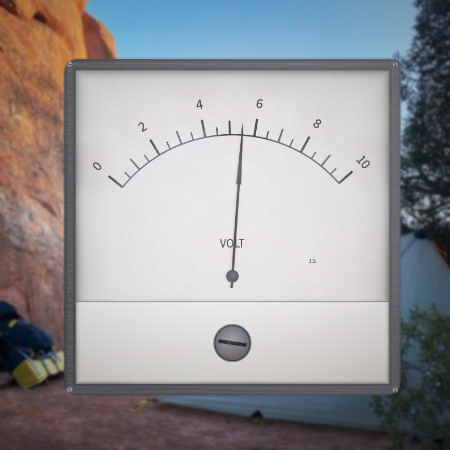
5.5 V
